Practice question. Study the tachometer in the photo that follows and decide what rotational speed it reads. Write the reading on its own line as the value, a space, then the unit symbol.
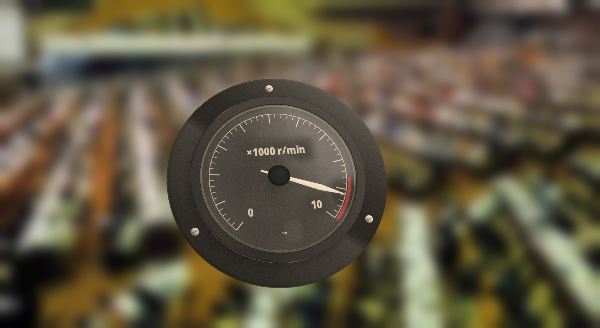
9200 rpm
